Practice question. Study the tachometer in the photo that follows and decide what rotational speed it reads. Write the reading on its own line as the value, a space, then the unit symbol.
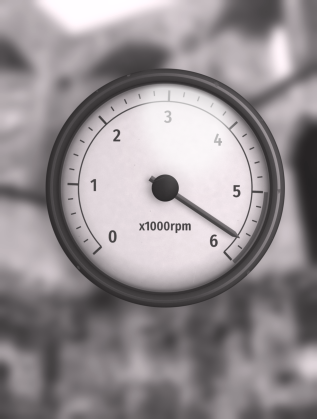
5700 rpm
